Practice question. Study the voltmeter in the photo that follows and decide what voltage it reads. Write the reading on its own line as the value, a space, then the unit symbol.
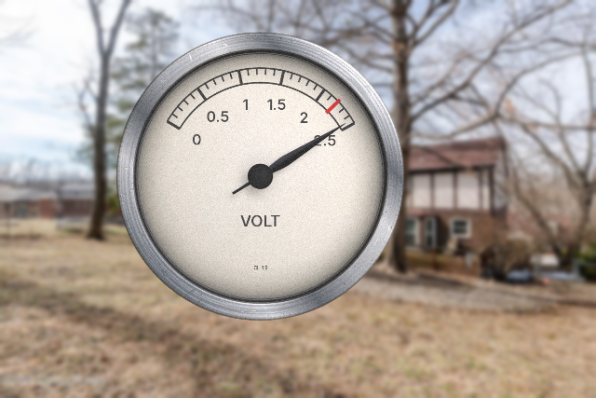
2.45 V
